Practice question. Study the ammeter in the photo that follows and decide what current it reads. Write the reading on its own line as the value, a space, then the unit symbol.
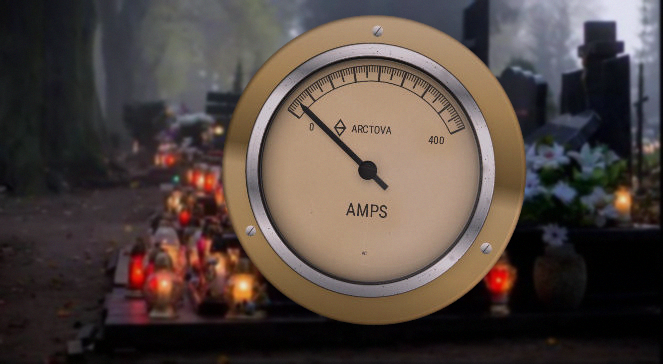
25 A
